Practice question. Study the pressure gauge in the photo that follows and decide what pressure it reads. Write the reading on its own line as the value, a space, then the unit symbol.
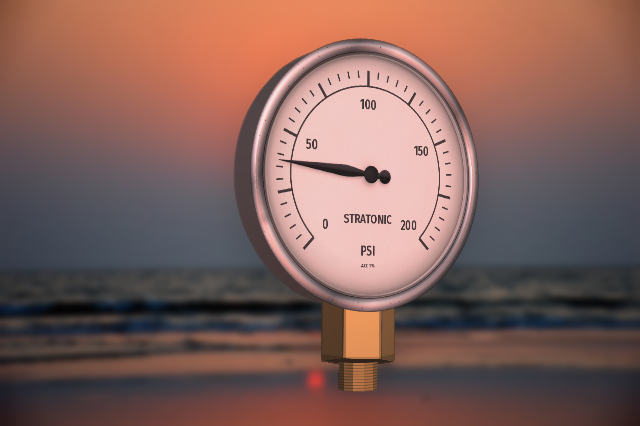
37.5 psi
